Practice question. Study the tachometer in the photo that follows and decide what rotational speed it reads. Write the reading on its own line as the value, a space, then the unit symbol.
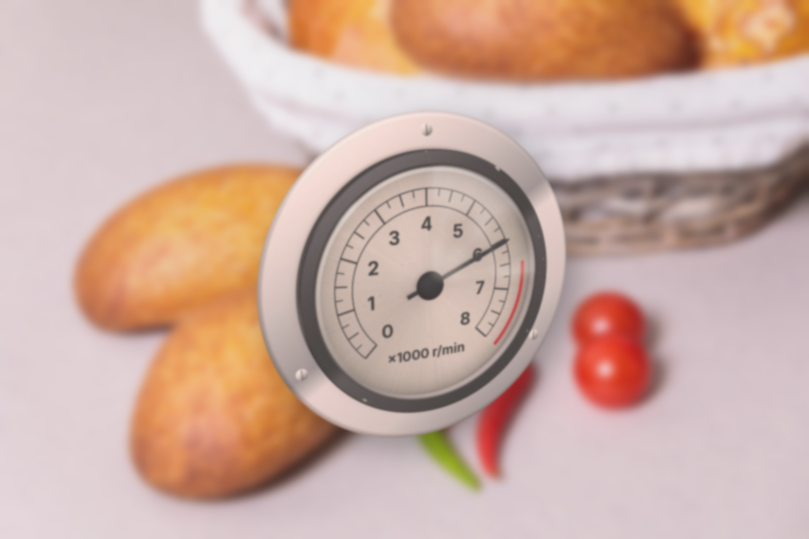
6000 rpm
